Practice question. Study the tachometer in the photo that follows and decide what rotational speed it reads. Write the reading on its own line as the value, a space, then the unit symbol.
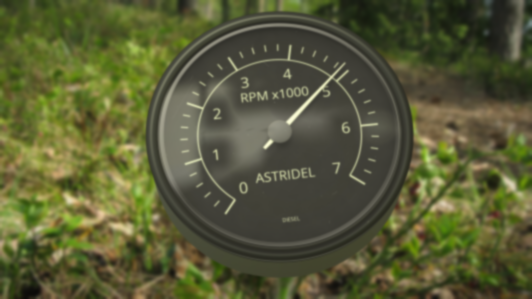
4900 rpm
